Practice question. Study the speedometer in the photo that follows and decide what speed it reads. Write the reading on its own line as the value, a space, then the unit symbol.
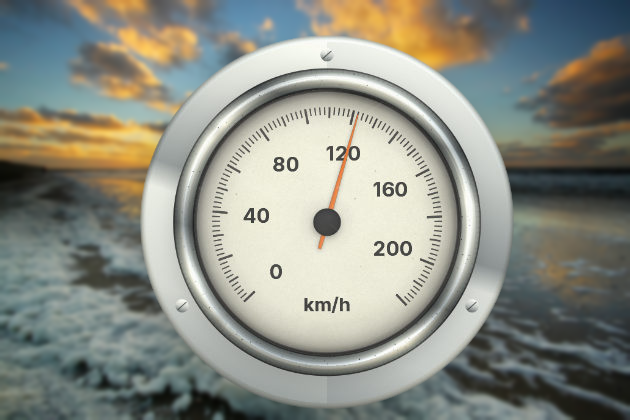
122 km/h
